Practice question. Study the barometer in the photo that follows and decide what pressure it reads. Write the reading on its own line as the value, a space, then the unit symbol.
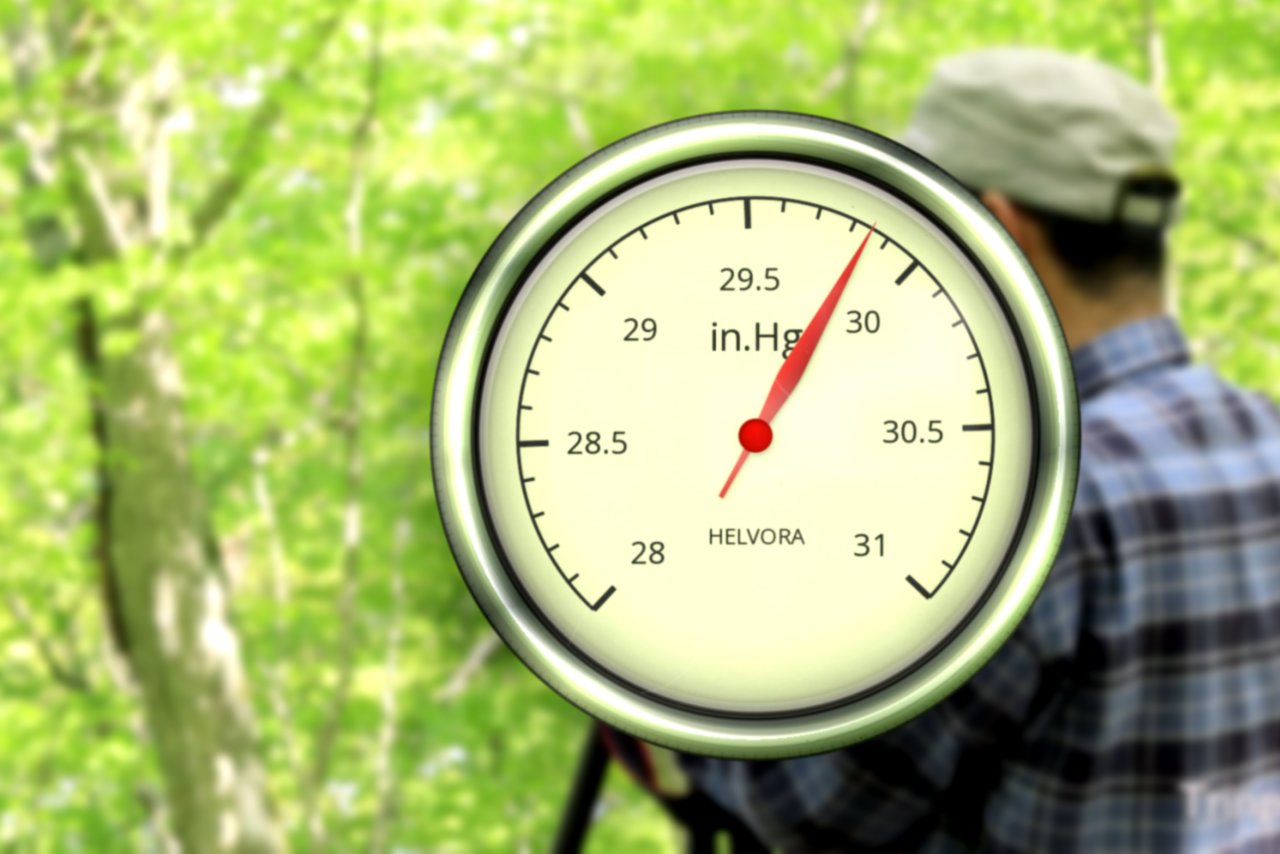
29.85 inHg
